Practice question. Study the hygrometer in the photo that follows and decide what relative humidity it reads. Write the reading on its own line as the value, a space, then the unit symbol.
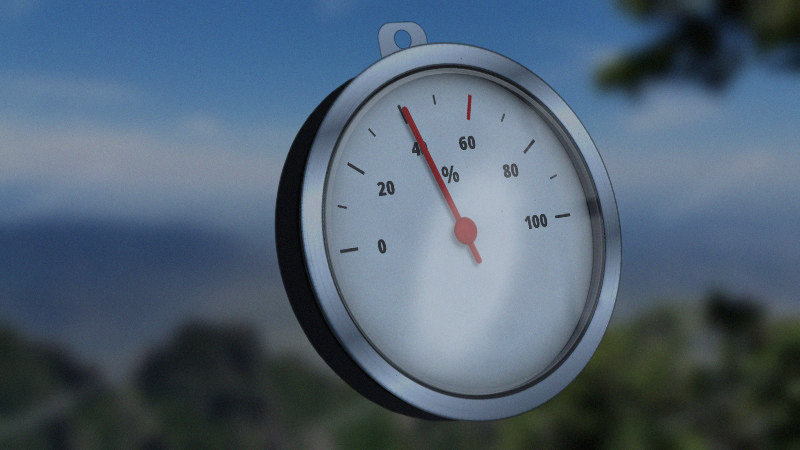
40 %
